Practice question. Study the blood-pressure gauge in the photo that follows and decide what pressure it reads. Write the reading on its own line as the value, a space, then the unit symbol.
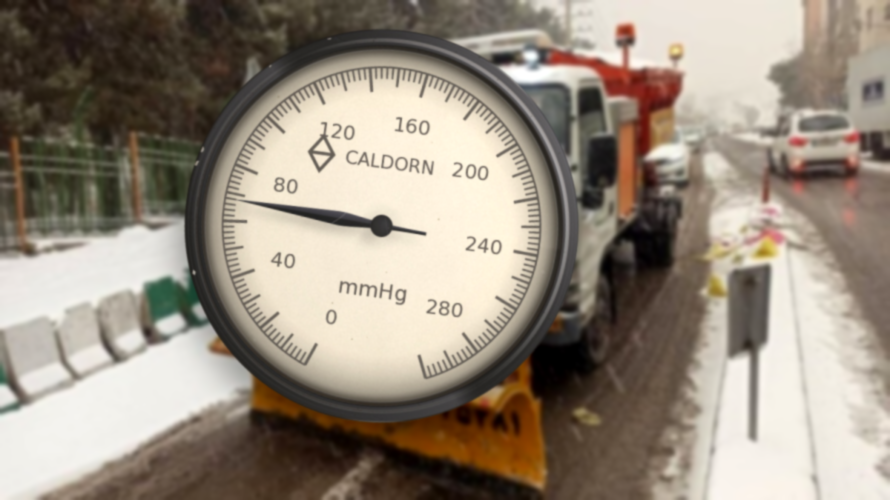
68 mmHg
